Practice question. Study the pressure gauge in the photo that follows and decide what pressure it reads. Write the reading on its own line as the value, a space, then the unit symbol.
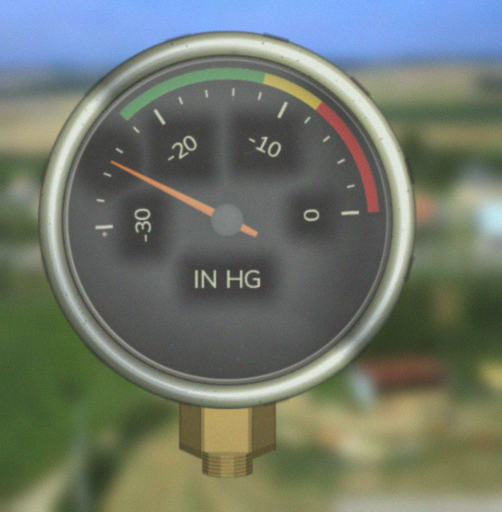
-25 inHg
